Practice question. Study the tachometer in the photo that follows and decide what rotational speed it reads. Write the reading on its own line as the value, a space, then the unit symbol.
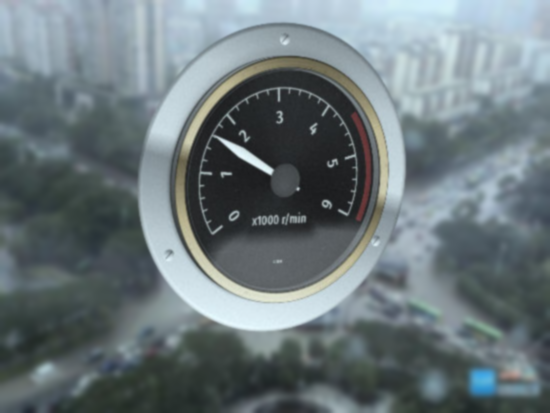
1600 rpm
